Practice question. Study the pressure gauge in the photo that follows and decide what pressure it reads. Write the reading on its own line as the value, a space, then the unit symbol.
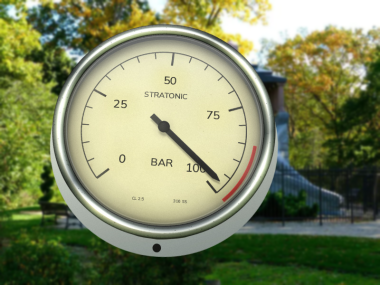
97.5 bar
